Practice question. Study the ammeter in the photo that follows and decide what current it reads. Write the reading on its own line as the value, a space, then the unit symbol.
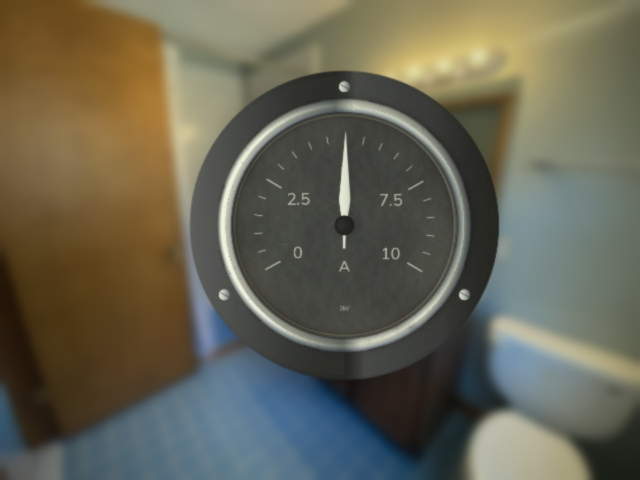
5 A
